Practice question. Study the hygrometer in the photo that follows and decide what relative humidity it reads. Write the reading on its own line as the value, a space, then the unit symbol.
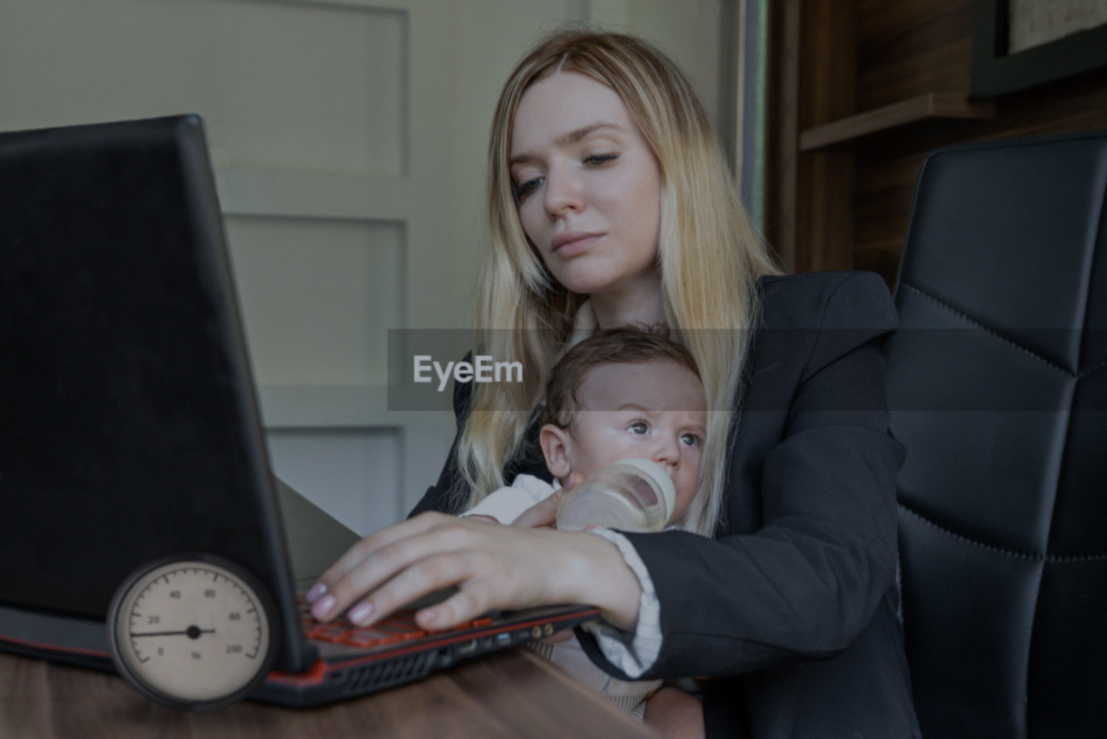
12 %
